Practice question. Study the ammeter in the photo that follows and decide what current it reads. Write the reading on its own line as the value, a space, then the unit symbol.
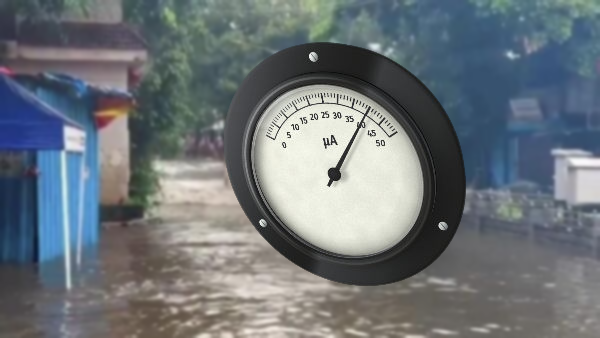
40 µA
